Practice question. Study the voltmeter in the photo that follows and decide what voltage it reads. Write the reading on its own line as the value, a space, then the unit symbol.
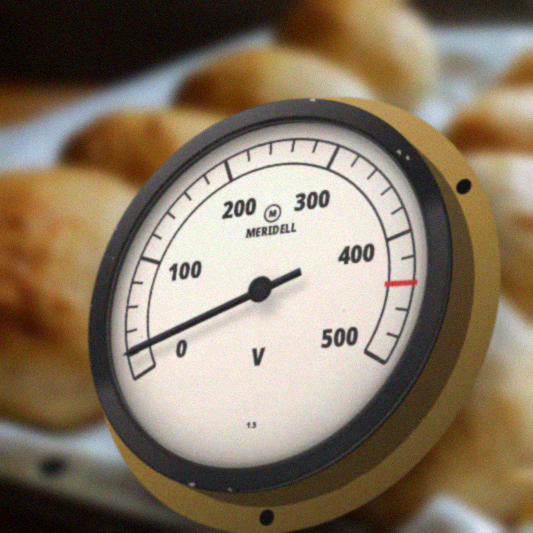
20 V
